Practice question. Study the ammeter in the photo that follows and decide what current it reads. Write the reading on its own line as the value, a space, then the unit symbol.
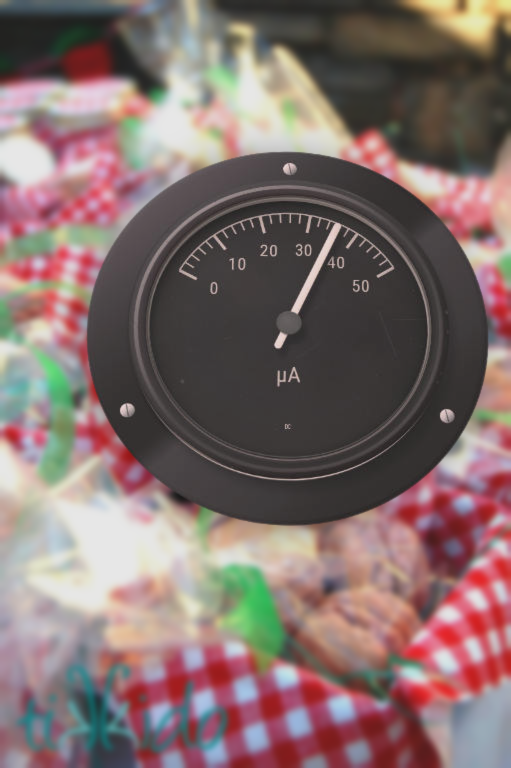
36 µA
